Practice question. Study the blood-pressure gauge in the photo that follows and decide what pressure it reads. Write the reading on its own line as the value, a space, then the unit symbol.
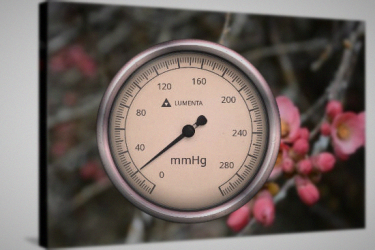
20 mmHg
